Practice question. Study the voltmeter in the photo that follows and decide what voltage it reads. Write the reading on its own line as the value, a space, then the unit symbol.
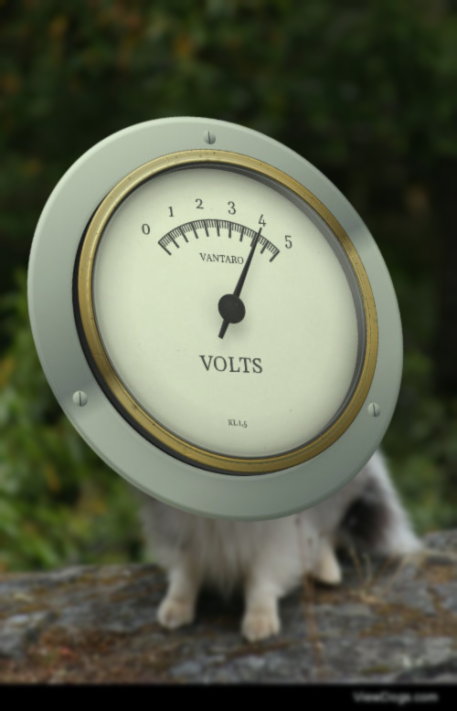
4 V
